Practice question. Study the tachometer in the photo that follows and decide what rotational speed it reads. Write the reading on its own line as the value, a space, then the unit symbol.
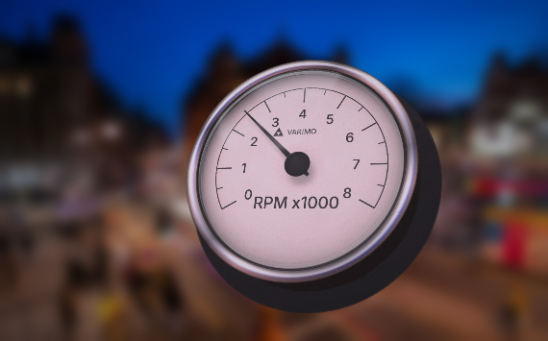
2500 rpm
